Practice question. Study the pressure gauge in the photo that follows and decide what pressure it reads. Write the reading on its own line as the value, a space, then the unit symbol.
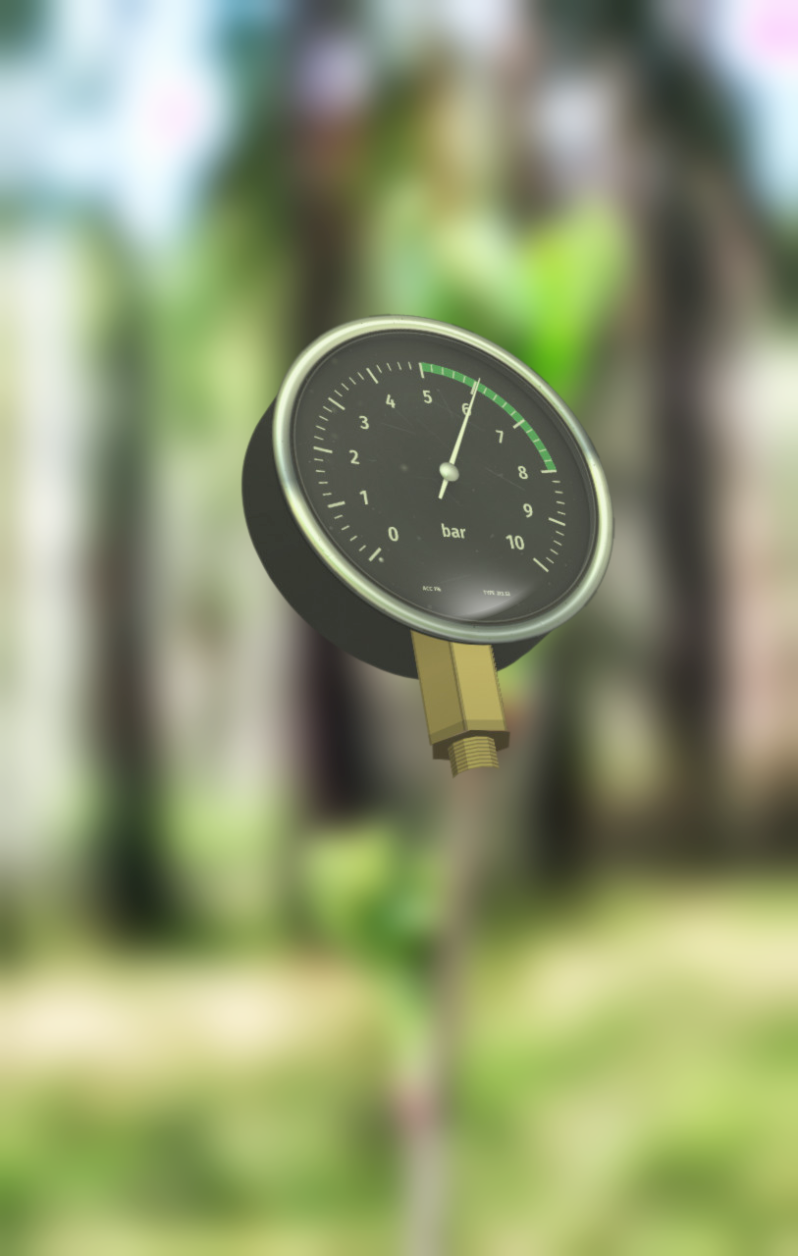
6 bar
